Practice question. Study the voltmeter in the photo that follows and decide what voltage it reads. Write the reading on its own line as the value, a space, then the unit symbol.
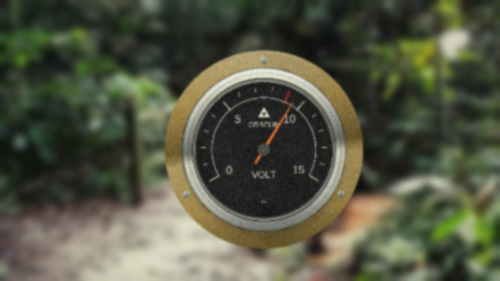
9.5 V
